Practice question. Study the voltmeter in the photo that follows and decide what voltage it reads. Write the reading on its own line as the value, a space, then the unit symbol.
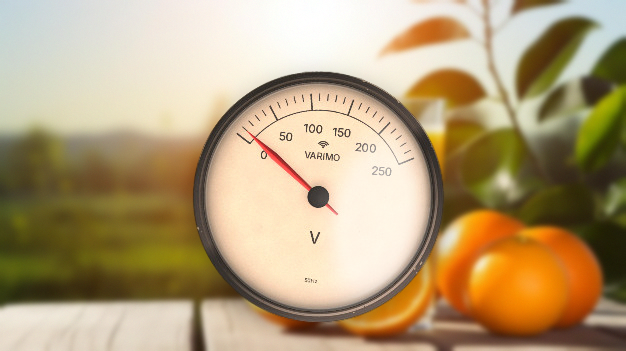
10 V
